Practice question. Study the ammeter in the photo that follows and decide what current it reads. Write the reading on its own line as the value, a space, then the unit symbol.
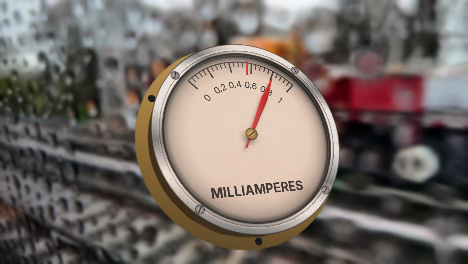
0.8 mA
